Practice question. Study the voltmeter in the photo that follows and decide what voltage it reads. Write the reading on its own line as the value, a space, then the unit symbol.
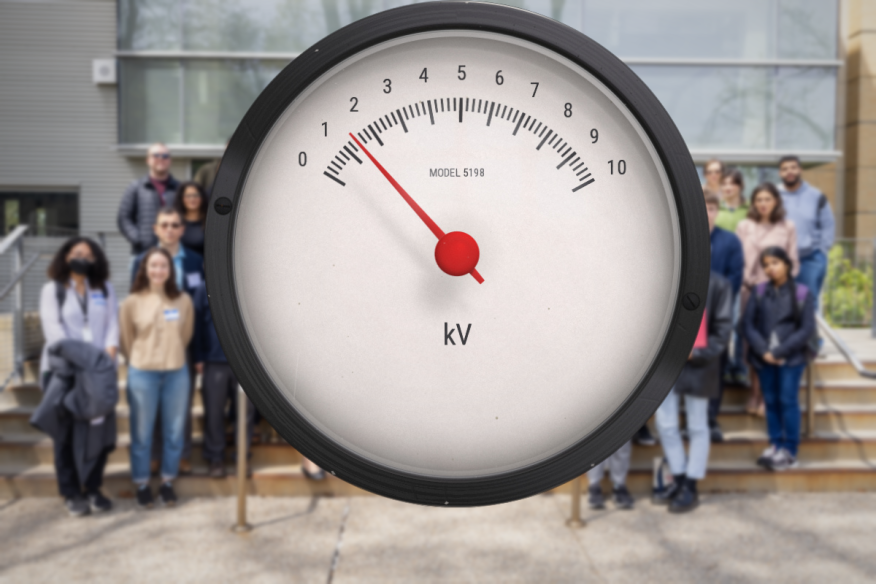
1.4 kV
